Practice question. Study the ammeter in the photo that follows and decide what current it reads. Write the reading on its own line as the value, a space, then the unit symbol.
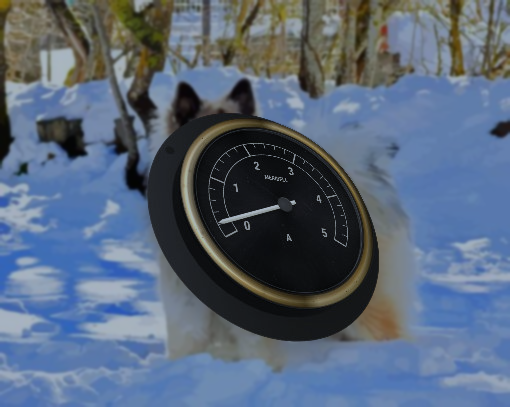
0.2 A
